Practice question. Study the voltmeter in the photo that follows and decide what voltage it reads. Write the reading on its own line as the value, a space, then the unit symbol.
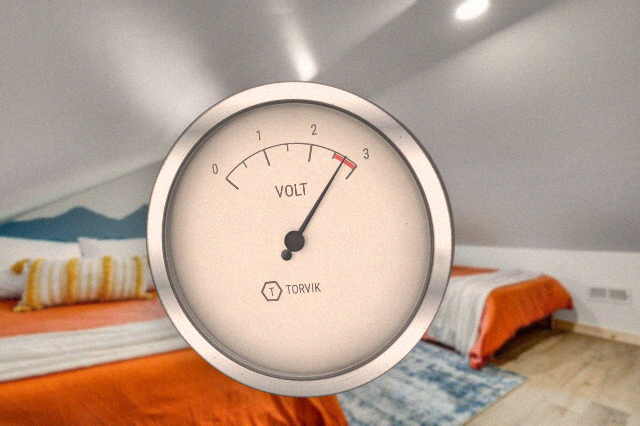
2.75 V
